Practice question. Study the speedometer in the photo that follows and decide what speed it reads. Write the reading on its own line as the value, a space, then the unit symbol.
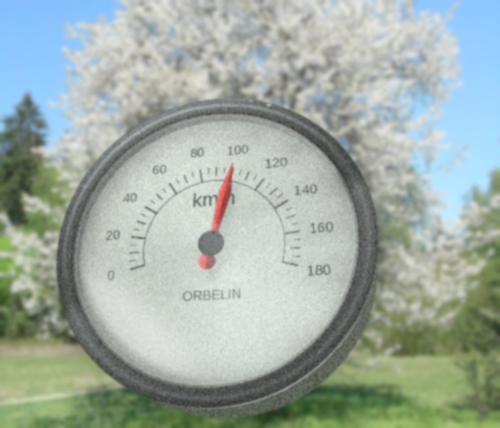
100 km/h
